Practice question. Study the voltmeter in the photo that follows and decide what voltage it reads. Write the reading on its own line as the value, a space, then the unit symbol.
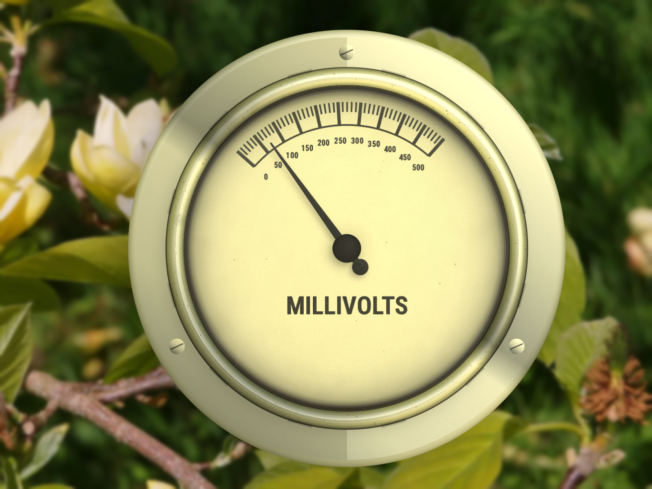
70 mV
